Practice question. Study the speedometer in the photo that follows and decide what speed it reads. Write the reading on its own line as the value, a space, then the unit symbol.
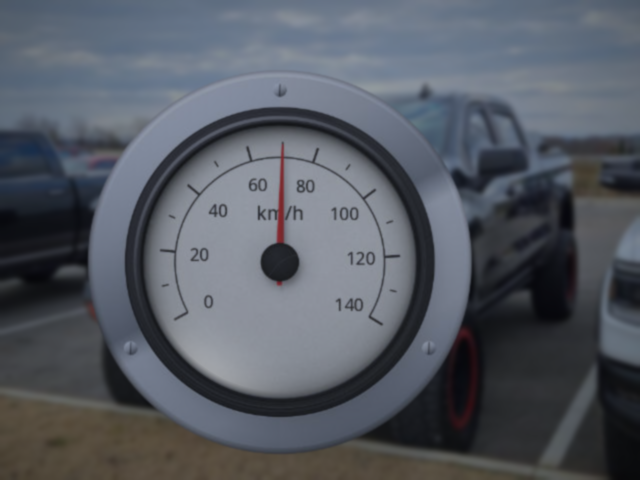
70 km/h
